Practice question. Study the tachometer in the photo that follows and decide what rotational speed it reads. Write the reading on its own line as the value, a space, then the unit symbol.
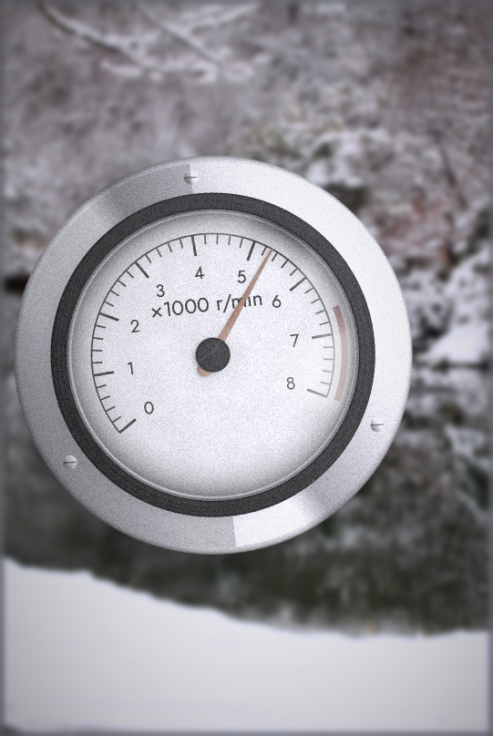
5300 rpm
